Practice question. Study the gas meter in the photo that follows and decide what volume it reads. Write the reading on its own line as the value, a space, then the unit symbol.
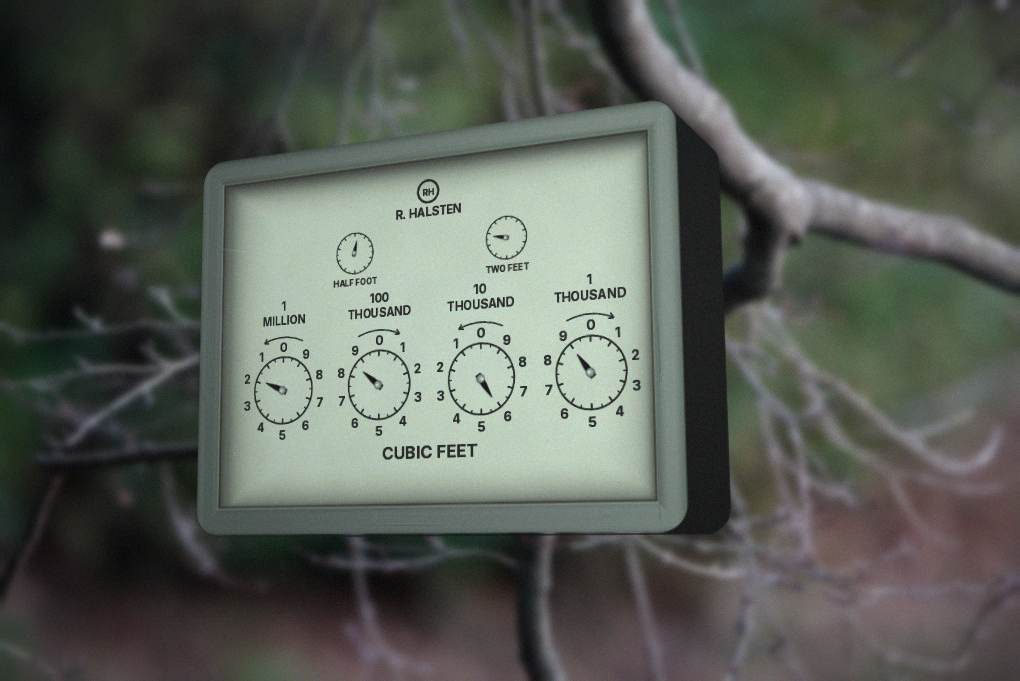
185900 ft³
